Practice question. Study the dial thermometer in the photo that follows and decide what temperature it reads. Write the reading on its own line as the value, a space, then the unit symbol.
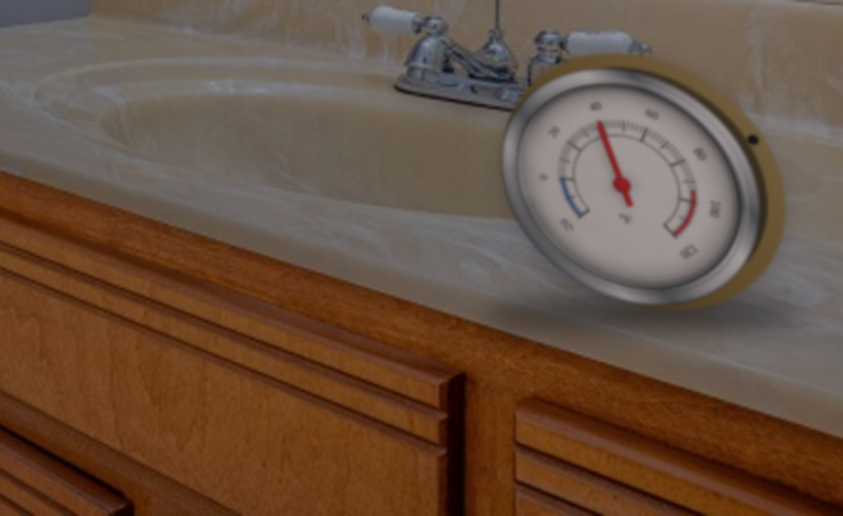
40 °F
